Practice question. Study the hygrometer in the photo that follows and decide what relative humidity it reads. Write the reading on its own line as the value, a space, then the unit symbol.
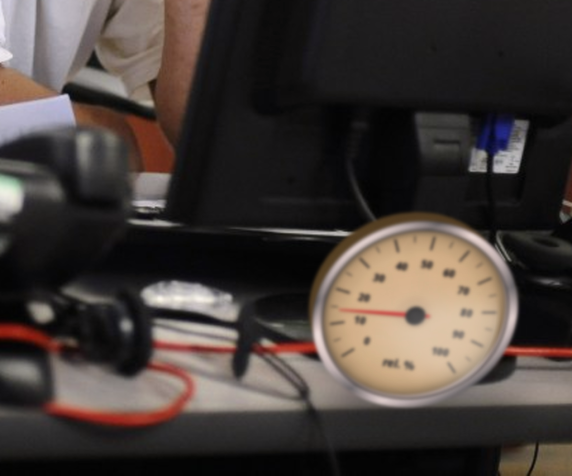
15 %
